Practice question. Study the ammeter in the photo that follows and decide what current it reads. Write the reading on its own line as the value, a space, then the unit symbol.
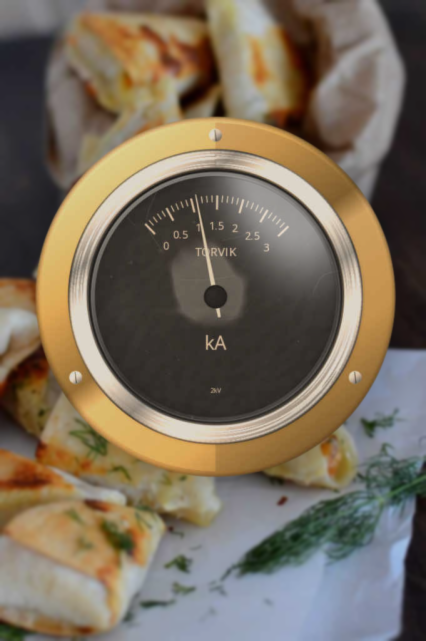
1.1 kA
